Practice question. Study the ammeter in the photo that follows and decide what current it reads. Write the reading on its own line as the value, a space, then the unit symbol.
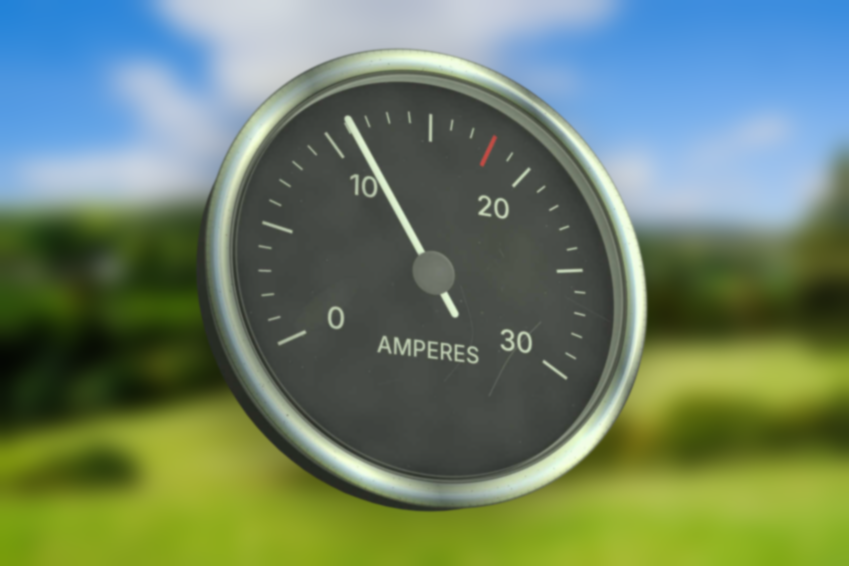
11 A
